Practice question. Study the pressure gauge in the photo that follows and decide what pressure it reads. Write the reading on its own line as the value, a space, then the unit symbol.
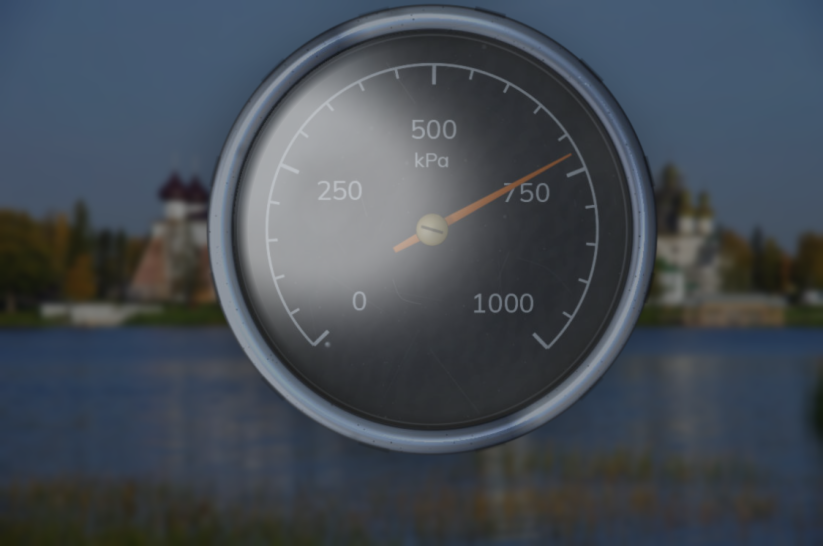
725 kPa
